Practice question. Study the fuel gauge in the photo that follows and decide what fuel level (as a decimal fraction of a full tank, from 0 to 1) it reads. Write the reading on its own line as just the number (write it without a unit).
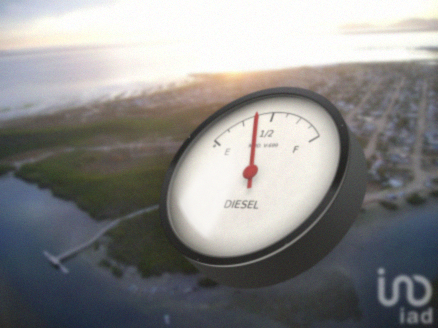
0.375
